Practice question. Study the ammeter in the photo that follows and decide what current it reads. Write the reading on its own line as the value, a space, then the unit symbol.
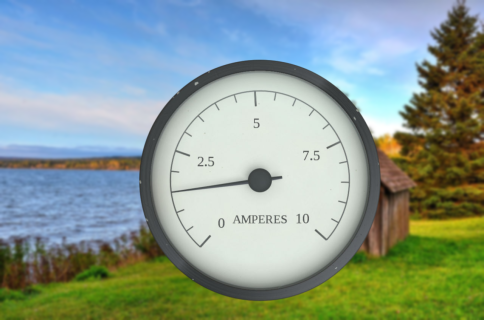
1.5 A
